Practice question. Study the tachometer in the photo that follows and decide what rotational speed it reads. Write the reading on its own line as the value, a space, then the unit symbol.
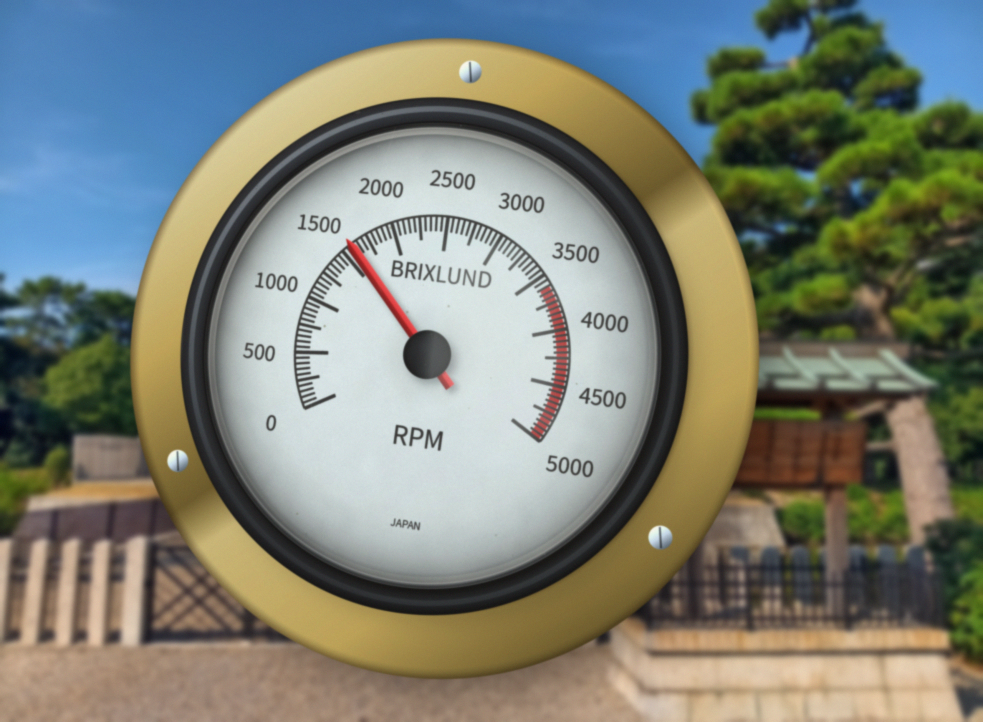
1600 rpm
